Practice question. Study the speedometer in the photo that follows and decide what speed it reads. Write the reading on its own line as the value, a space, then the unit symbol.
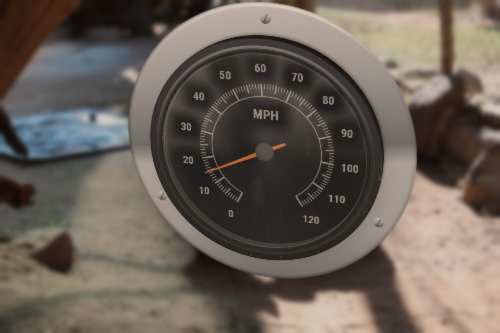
15 mph
